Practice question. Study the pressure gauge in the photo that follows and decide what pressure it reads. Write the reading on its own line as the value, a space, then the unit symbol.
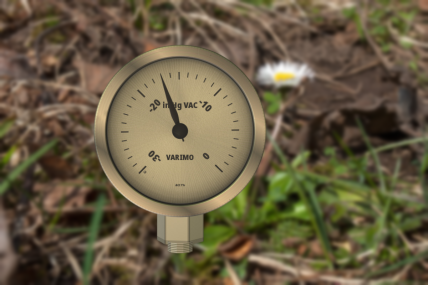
-17 inHg
